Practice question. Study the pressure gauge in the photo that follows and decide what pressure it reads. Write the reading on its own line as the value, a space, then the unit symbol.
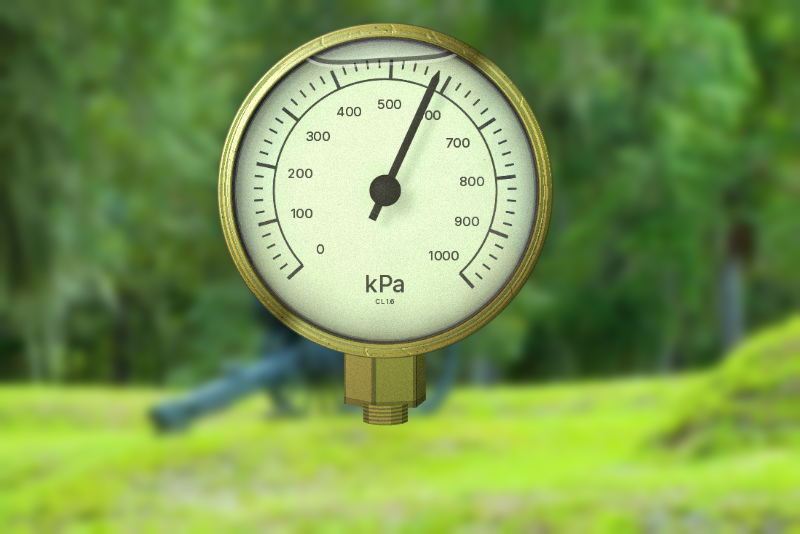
580 kPa
